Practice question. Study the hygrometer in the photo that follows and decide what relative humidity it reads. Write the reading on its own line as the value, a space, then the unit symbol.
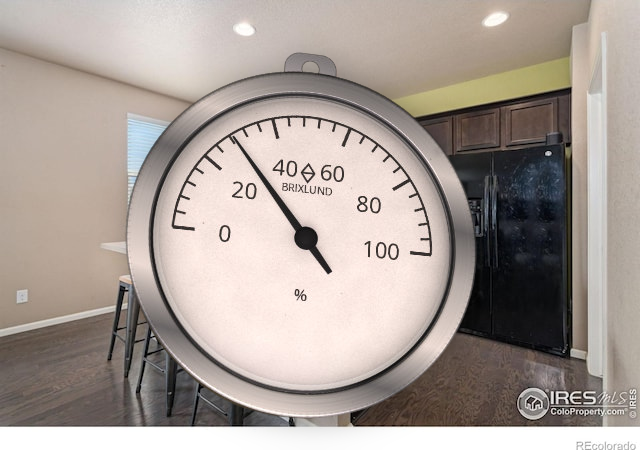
28 %
